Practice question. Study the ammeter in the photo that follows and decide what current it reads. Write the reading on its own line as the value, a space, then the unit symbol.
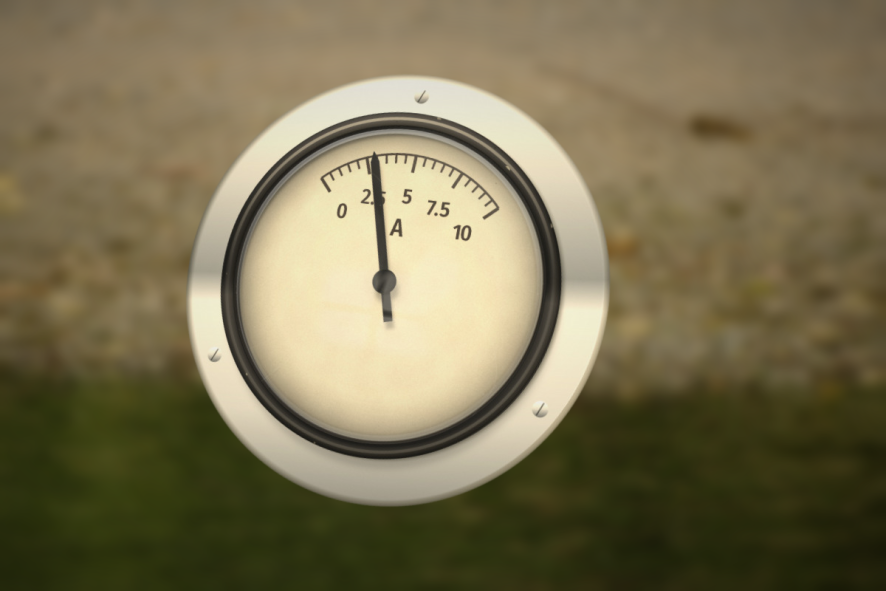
3 A
